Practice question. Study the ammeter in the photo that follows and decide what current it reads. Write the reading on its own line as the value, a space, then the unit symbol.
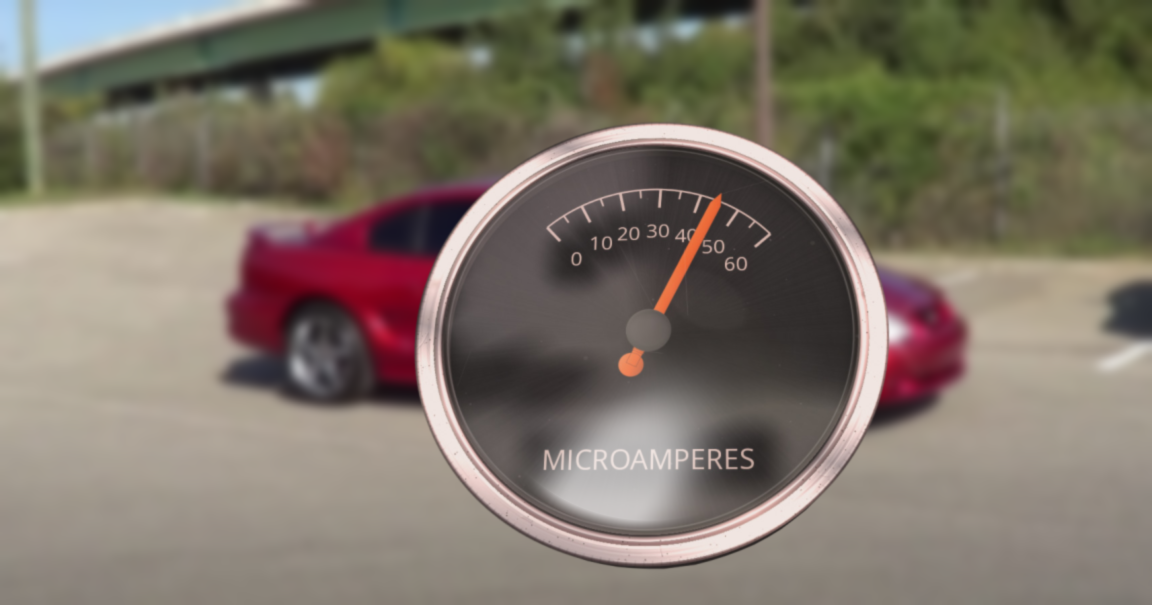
45 µA
